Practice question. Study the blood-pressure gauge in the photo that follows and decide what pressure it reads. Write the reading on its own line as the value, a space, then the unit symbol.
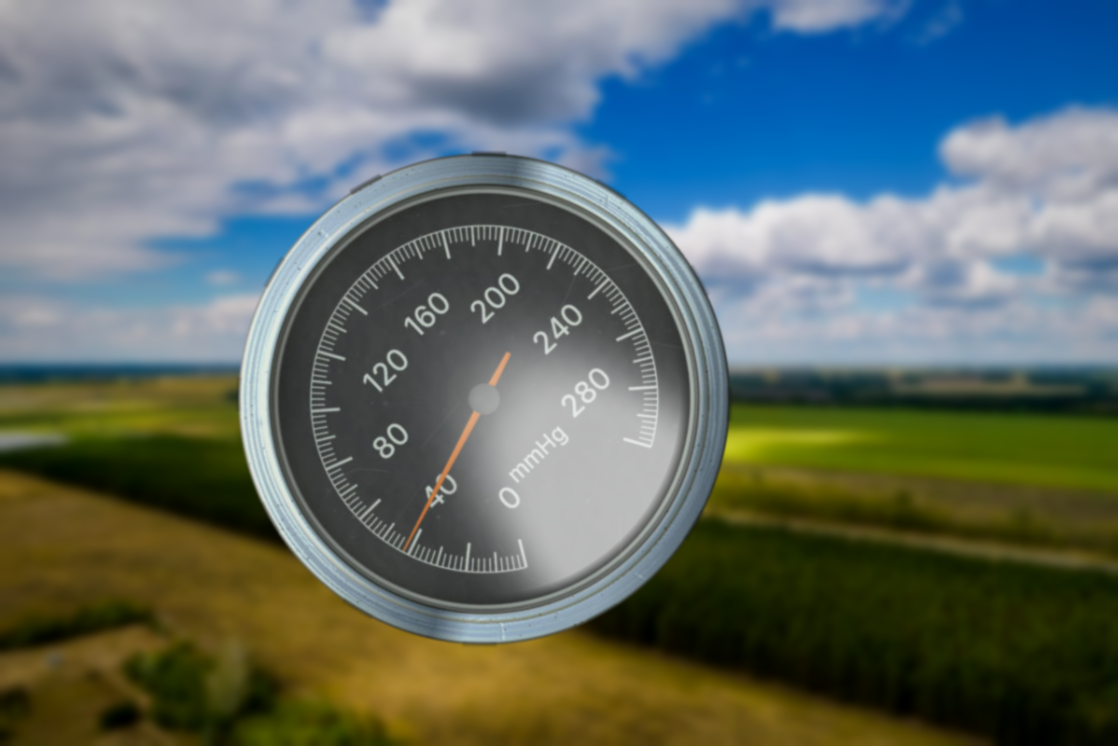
42 mmHg
